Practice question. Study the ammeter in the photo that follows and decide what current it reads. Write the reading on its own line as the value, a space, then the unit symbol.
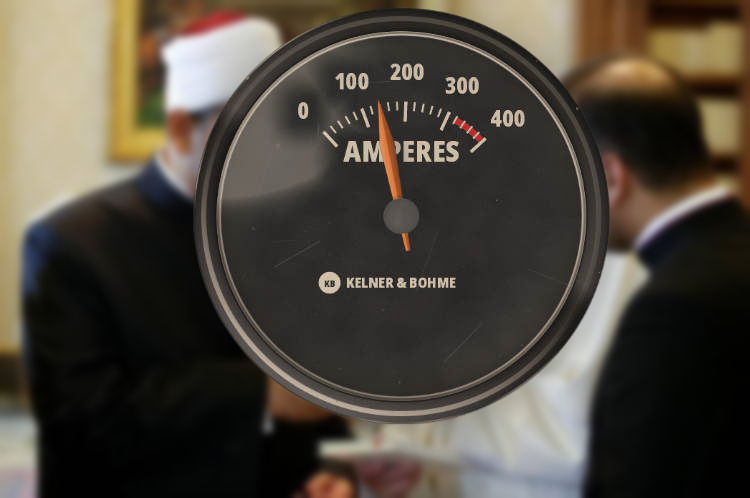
140 A
